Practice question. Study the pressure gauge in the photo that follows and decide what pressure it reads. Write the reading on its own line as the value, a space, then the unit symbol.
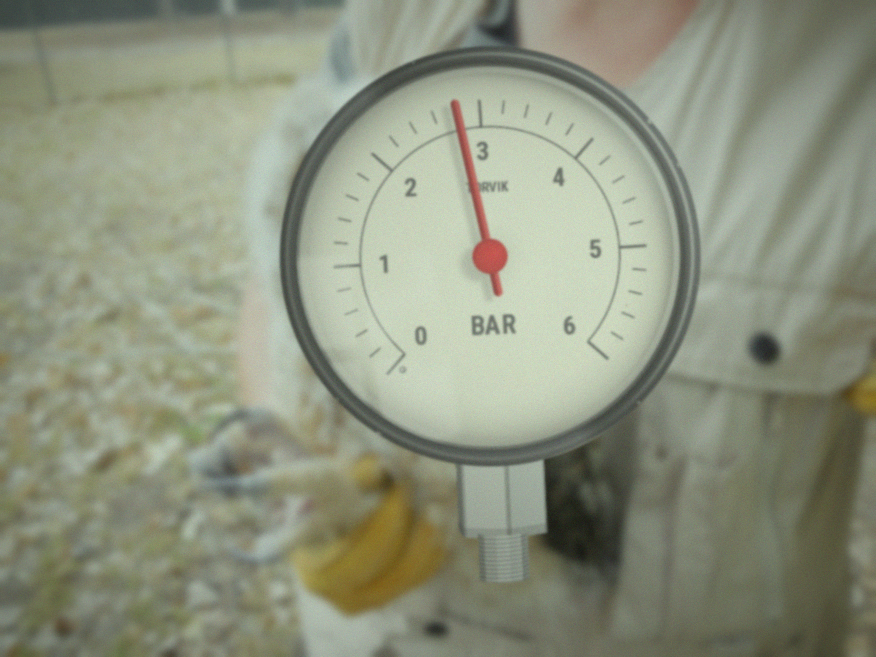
2.8 bar
